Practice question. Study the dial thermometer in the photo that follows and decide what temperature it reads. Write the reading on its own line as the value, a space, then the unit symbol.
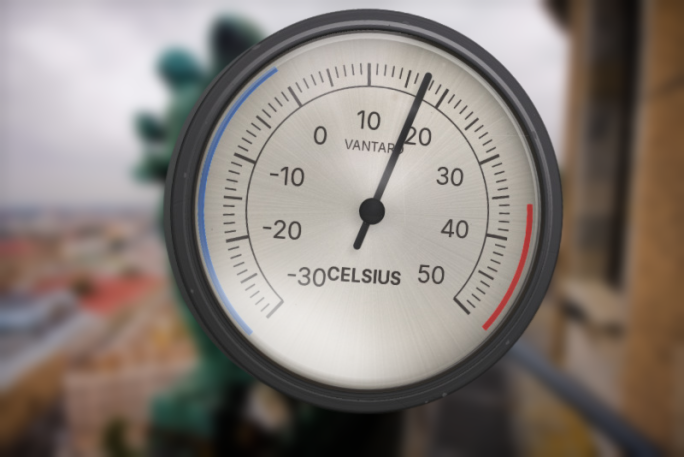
17 °C
